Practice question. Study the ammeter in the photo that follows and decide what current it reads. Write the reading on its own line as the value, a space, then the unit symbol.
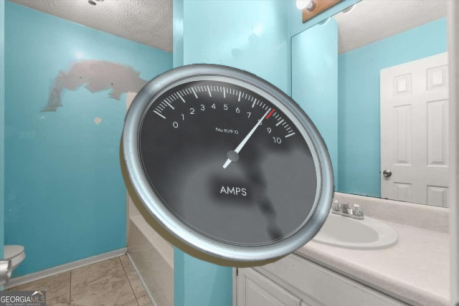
8 A
